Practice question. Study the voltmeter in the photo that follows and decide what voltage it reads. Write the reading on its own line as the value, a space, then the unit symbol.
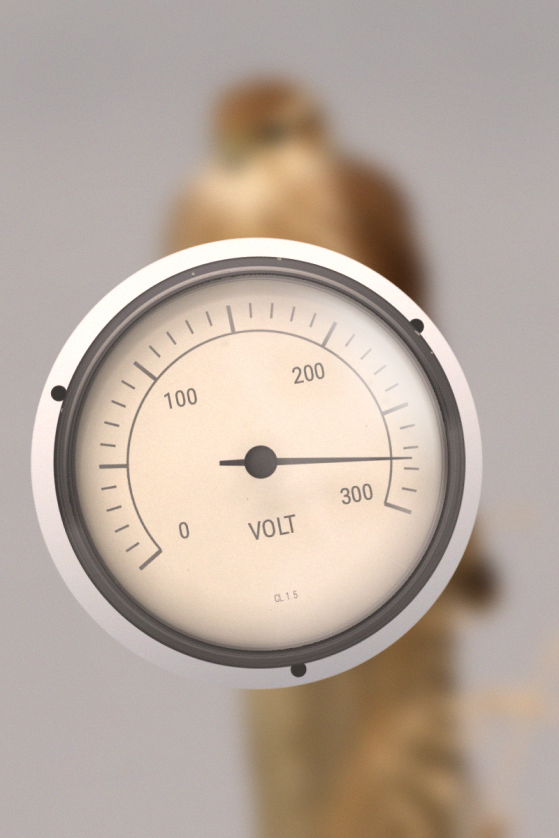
275 V
